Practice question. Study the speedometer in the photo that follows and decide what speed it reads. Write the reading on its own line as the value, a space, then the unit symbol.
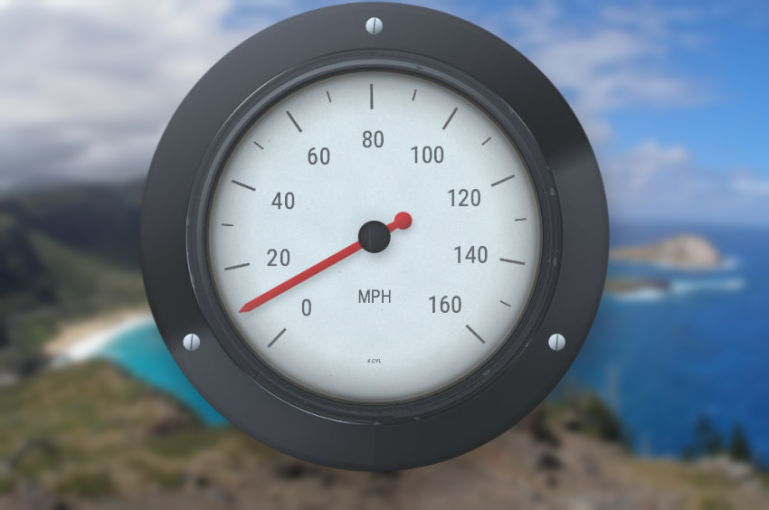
10 mph
